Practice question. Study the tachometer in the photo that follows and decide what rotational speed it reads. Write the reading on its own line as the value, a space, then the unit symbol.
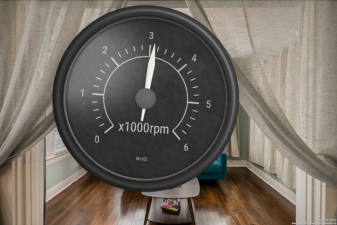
3100 rpm
